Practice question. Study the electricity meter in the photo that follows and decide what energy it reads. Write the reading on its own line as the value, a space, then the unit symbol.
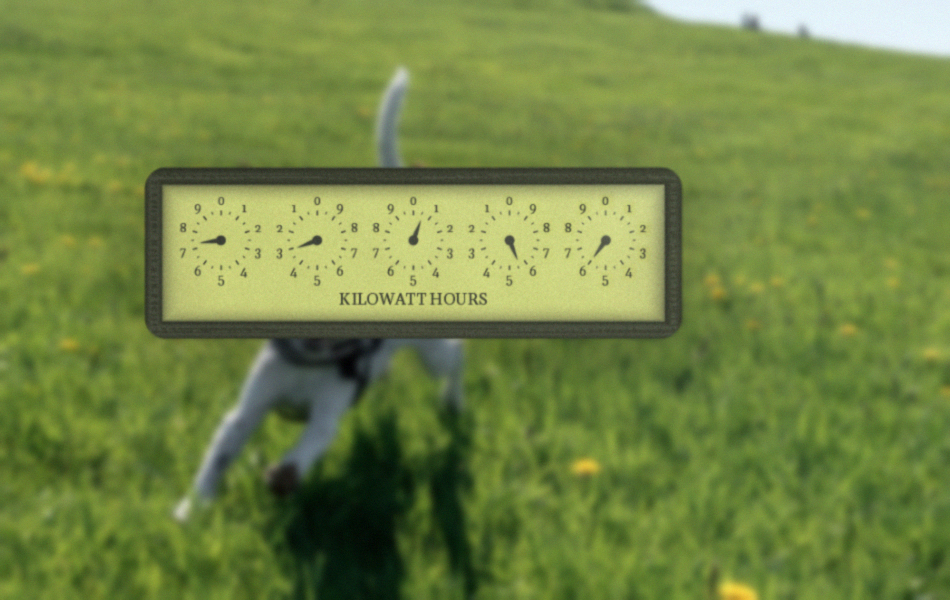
73056 kWh
